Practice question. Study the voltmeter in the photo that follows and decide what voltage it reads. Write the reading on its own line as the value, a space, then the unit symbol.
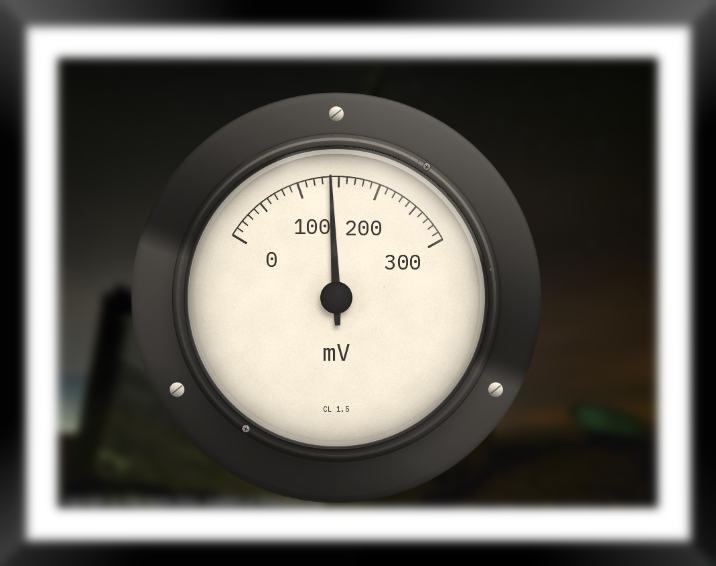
140 mV
